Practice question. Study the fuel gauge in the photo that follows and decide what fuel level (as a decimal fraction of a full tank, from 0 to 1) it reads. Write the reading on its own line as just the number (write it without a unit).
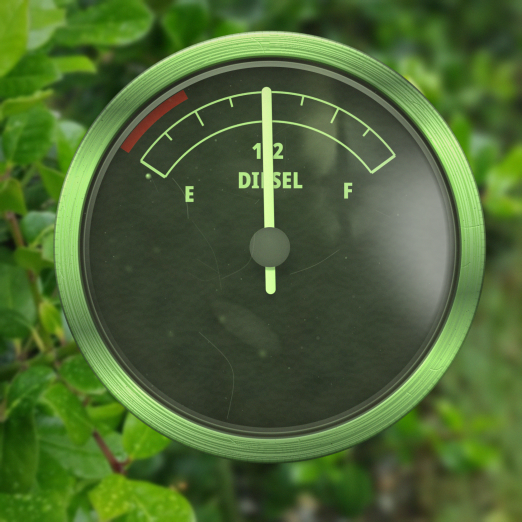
0.5
